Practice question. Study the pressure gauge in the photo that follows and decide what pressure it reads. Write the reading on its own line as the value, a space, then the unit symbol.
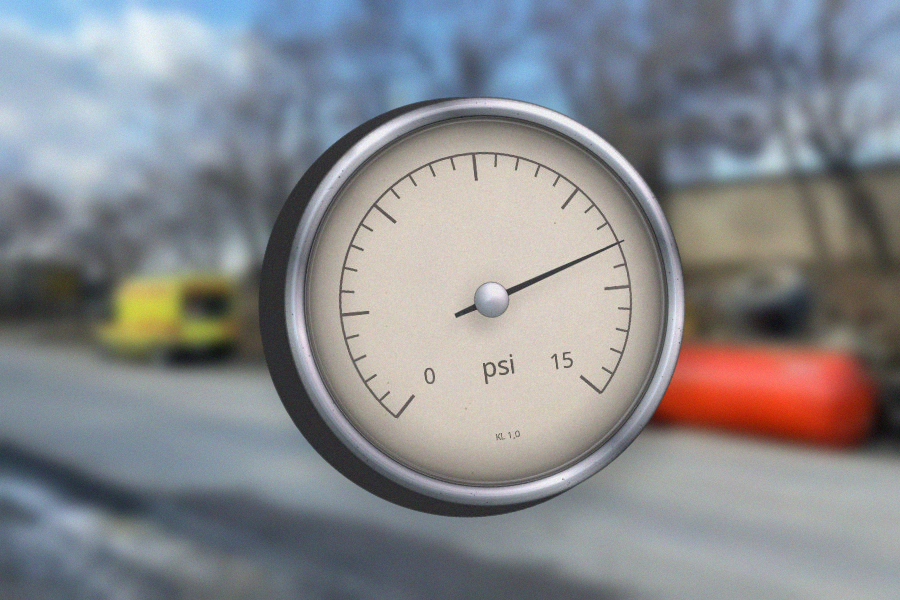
11.5 psi
